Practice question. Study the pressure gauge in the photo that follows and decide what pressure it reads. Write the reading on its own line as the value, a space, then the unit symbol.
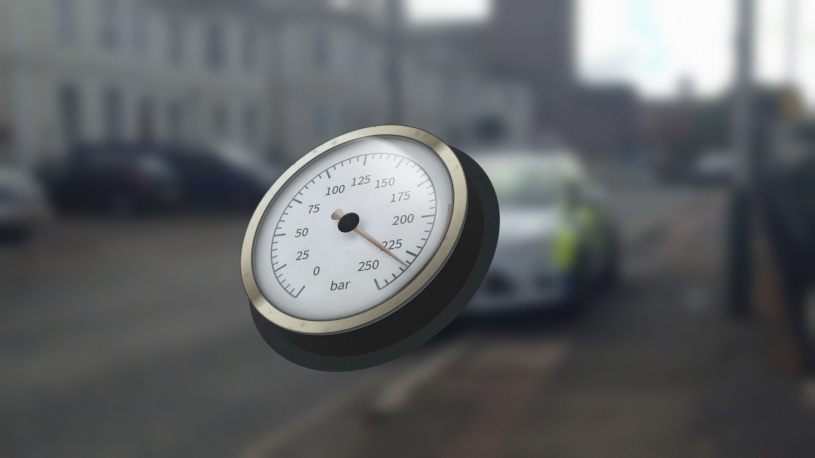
232.5 bar
